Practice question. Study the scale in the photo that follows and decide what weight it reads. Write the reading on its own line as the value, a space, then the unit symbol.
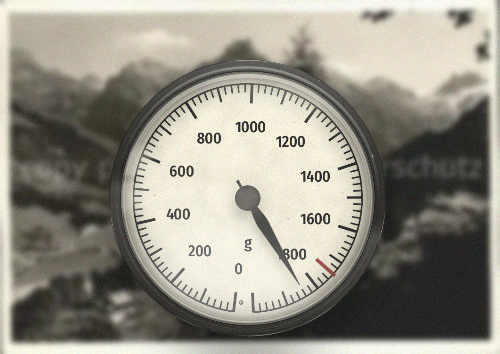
1840 g
